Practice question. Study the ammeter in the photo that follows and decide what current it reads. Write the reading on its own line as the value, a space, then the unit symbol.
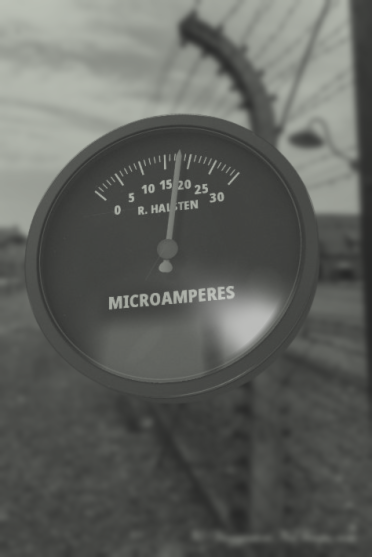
18 µA
